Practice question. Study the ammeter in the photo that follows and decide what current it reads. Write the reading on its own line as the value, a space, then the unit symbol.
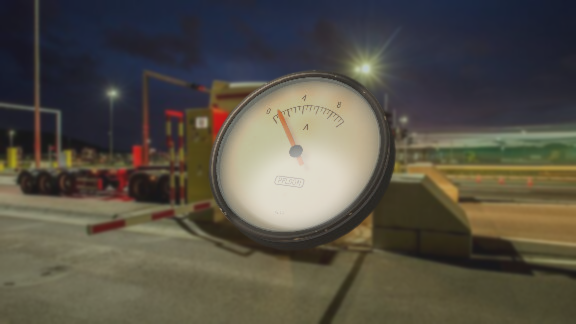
1 A
